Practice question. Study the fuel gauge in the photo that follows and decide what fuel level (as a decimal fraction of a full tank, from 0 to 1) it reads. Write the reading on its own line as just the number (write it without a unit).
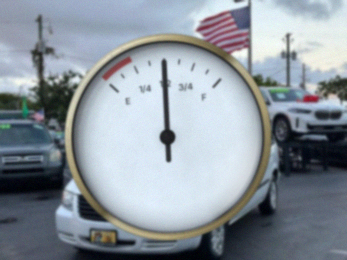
0.5
